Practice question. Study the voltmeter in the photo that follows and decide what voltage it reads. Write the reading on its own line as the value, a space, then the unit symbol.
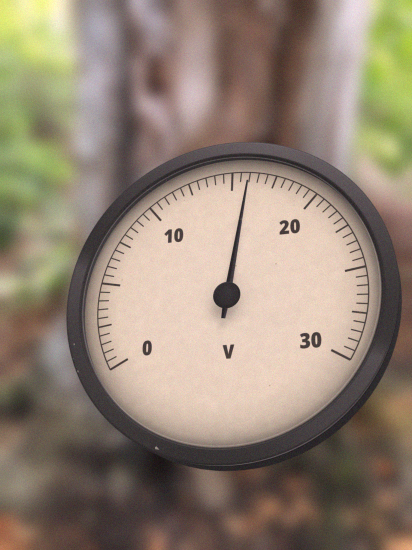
16 V
